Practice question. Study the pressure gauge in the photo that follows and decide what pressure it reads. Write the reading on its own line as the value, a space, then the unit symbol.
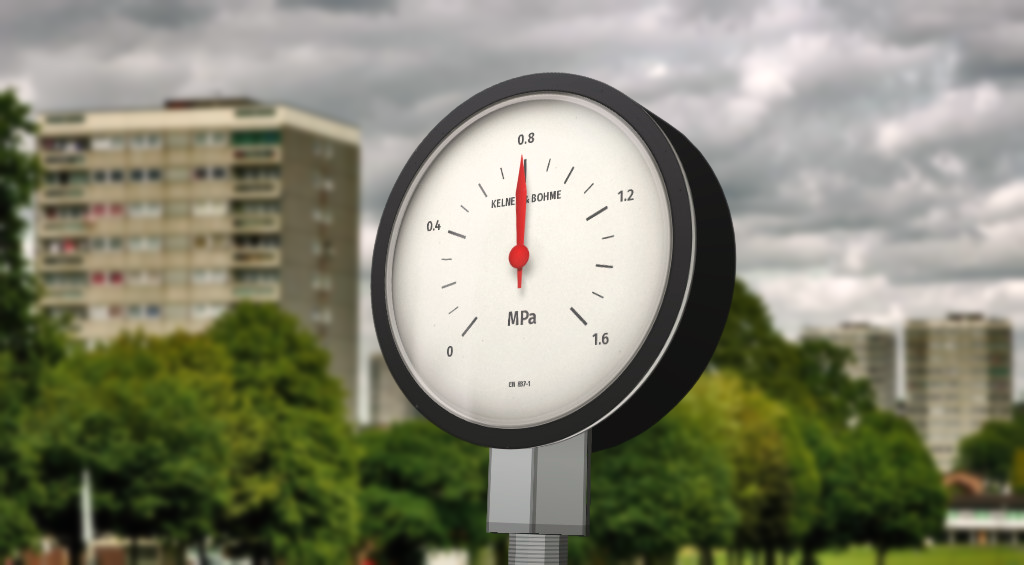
0.8 MPa
